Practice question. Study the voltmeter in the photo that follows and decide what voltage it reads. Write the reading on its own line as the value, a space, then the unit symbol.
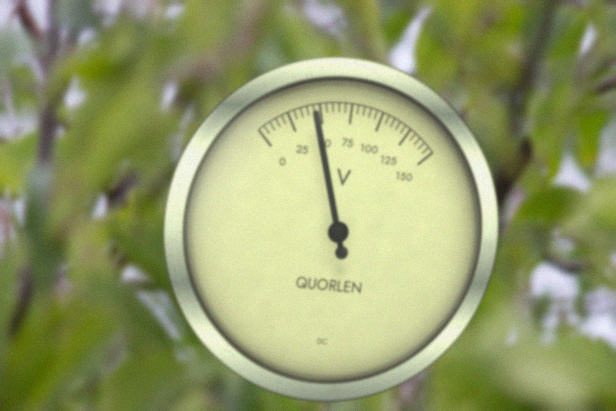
45 V
